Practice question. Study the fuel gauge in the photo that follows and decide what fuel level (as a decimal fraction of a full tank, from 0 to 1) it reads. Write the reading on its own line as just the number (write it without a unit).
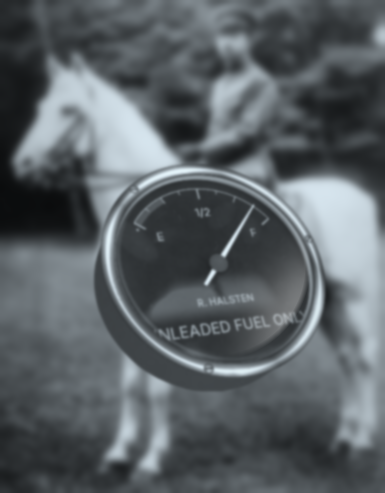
0.875
